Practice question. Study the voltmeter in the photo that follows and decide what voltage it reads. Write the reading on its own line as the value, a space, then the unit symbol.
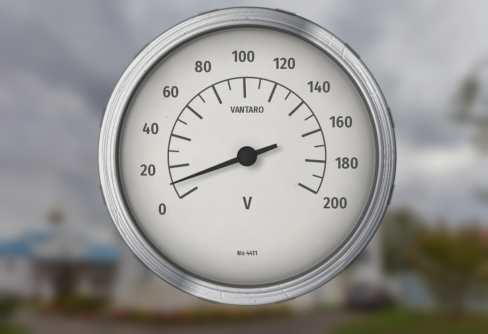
10 V
